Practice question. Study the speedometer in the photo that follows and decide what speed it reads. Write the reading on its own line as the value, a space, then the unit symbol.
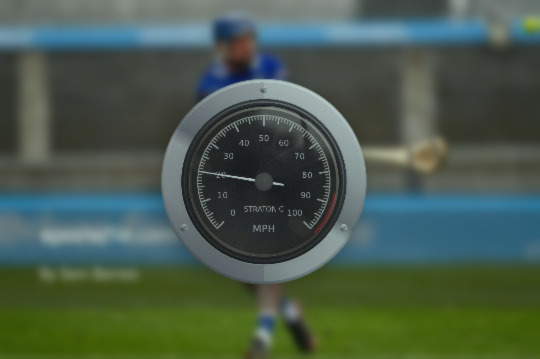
20 mph
